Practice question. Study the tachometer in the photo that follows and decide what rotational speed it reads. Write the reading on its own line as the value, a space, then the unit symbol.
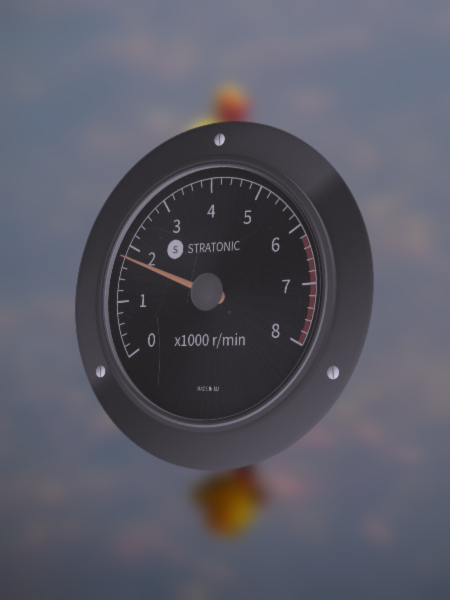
1800 rpm
